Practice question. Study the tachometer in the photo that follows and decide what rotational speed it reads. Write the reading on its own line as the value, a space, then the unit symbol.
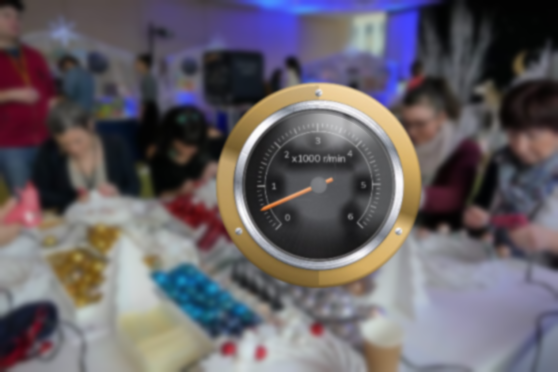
500 rpm
